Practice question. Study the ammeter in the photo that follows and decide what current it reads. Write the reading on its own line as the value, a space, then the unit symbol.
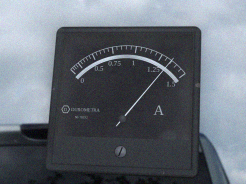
1.35 A
